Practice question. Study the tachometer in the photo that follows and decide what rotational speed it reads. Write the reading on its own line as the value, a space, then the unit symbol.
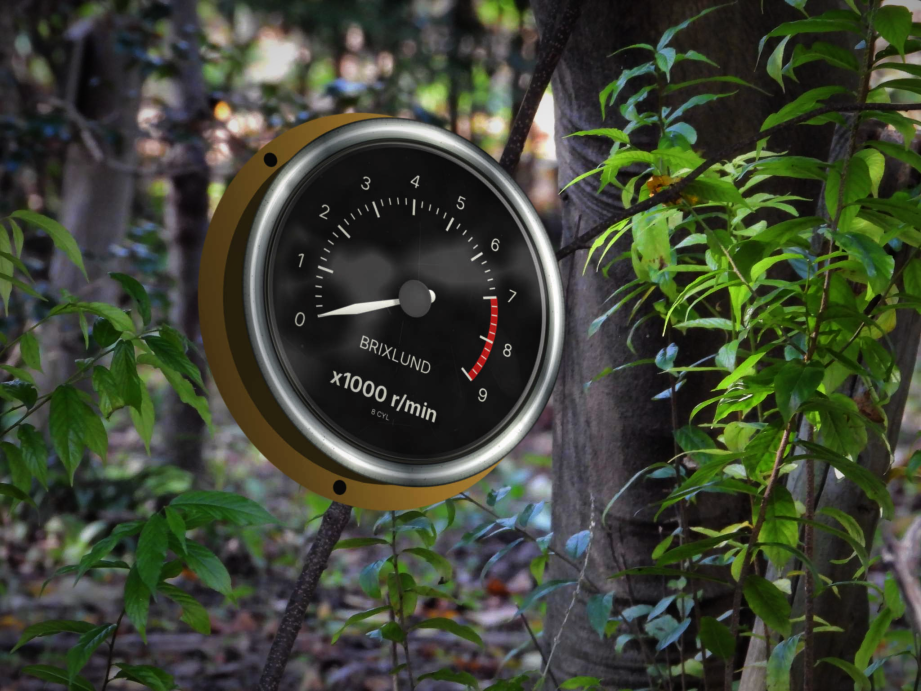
0 rpm
